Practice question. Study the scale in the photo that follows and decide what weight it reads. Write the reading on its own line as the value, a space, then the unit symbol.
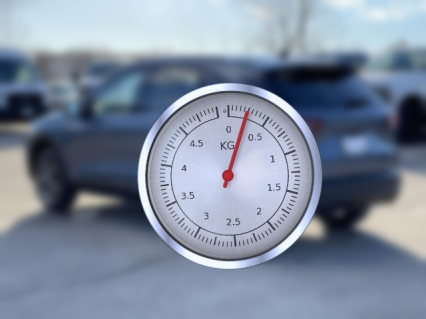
0.25 kg
